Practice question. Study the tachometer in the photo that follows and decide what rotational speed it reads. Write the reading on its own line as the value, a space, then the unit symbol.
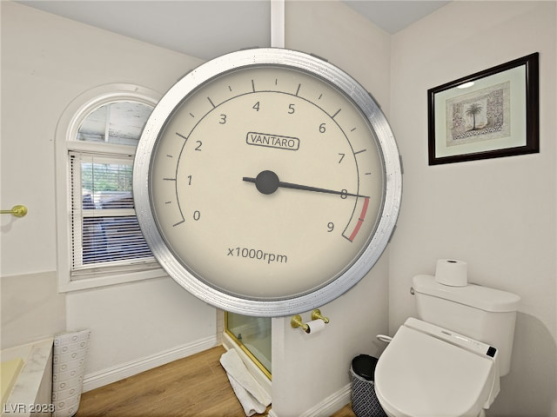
8000 rpm
